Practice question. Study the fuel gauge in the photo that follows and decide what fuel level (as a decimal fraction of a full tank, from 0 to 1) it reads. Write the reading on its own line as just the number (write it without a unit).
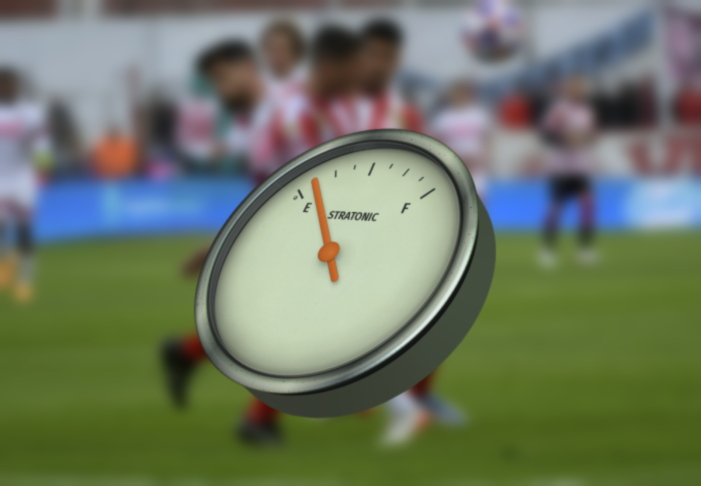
0.125
